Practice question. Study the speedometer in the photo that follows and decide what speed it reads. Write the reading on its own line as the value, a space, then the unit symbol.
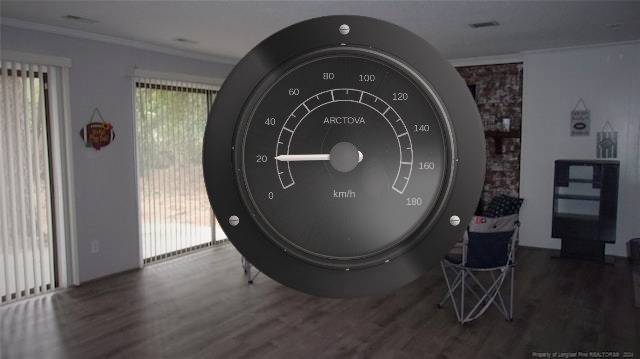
20 km/h
